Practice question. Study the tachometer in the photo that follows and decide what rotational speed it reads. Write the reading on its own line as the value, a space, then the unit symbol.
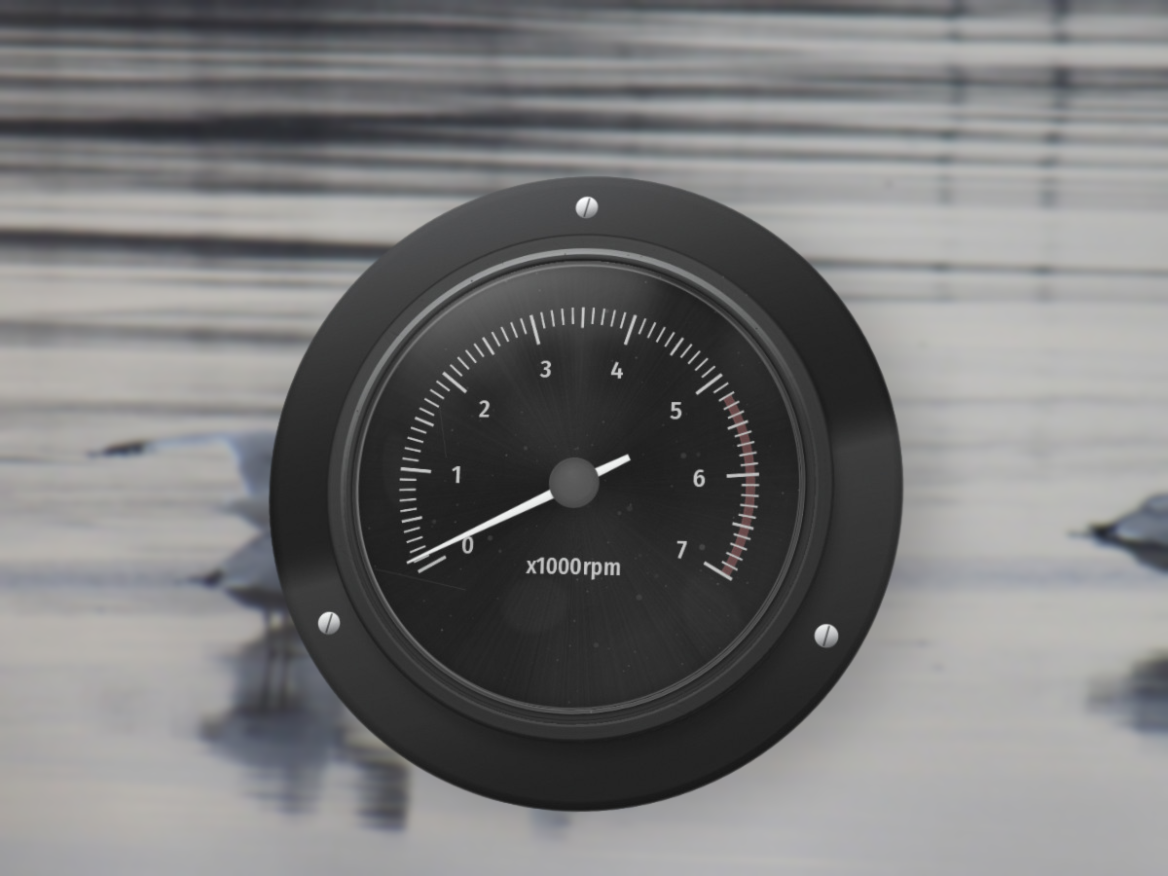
100 rpm
